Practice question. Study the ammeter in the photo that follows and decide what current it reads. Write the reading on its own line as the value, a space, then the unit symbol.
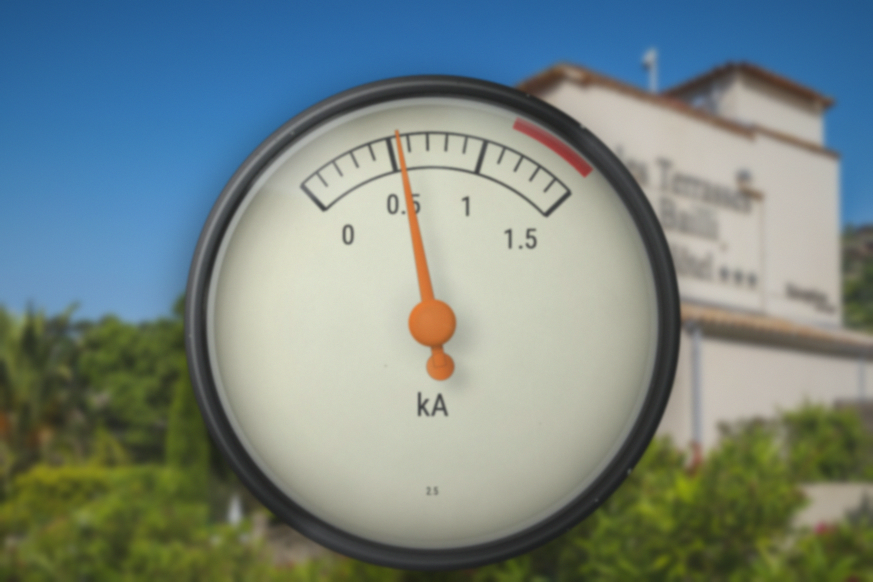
0.55 kA
